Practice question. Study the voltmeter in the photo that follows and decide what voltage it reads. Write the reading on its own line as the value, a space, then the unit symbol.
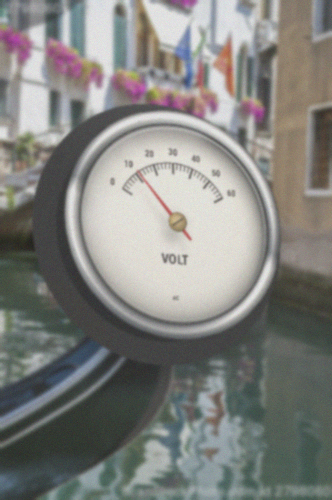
10 V
